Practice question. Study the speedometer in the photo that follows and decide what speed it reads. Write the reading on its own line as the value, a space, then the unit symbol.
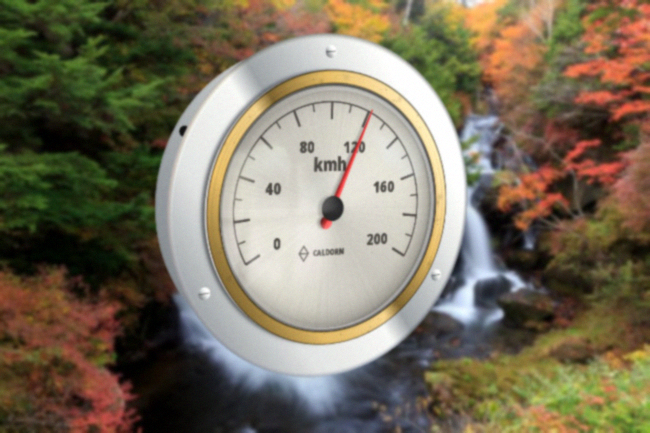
120 km/h
